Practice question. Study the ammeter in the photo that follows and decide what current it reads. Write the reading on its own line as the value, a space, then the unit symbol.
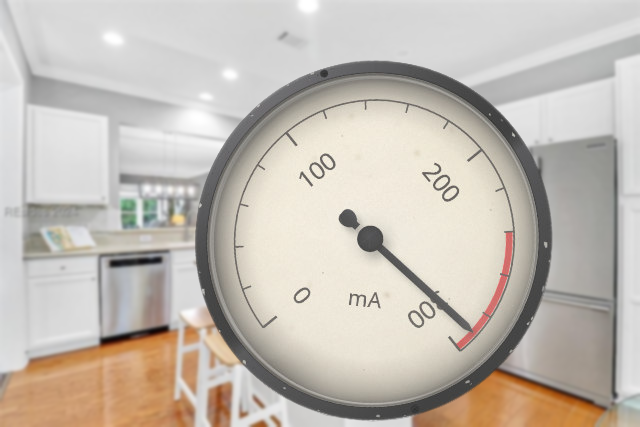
290 mA
